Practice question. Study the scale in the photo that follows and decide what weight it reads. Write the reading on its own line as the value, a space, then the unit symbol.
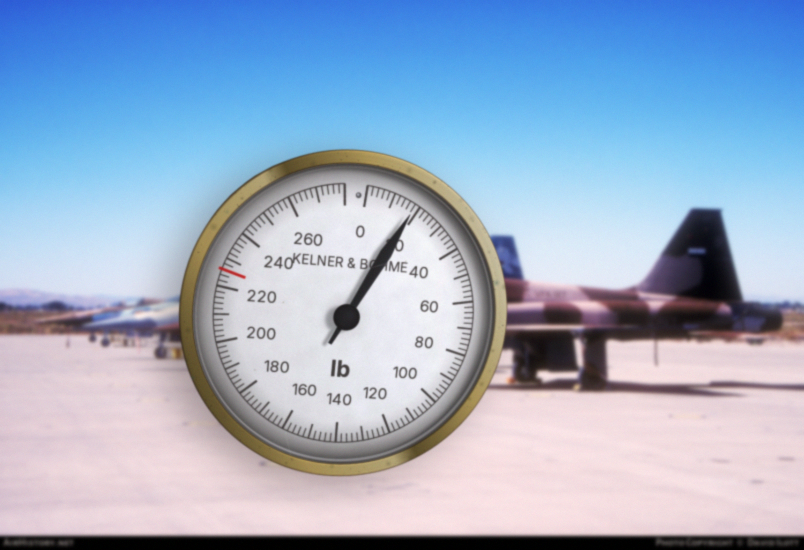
18 lb
